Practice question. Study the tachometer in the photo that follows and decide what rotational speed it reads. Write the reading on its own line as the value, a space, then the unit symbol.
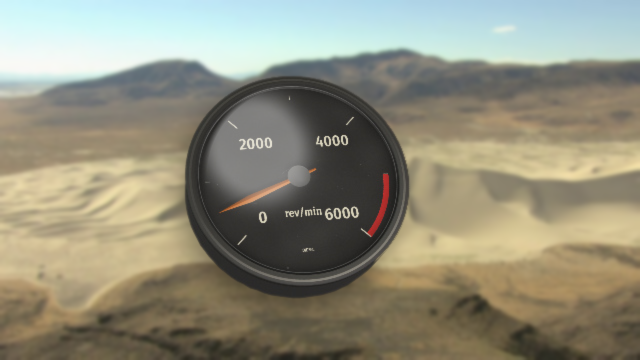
500 rpm
